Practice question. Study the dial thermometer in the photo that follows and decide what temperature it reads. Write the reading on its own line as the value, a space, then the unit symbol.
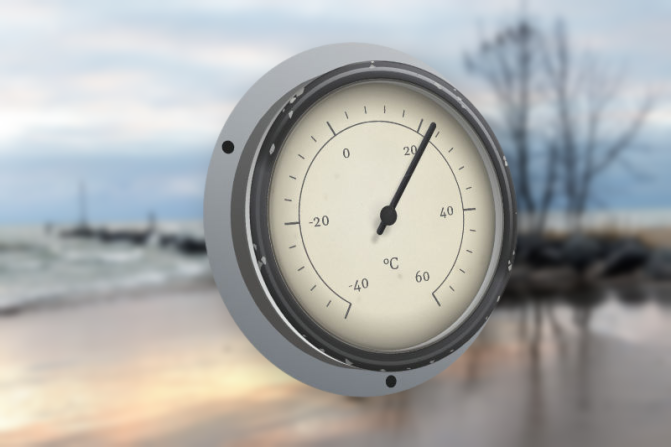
22 °C
